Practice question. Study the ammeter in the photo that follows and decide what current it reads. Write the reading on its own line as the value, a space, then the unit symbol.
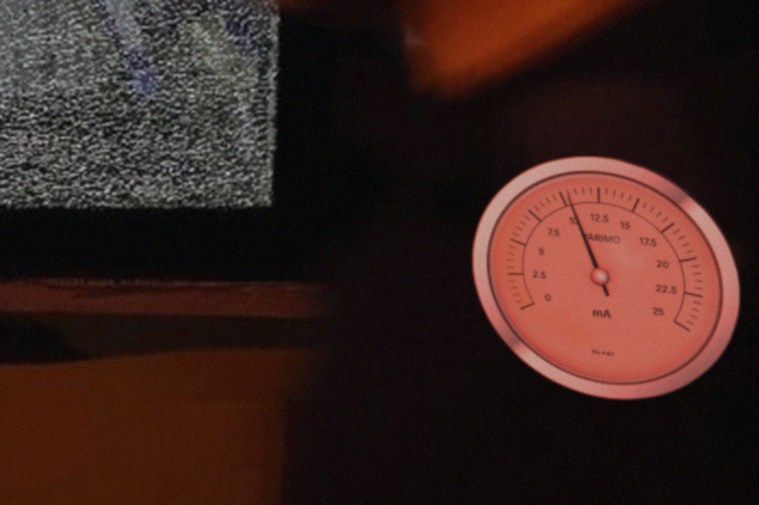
10.5 mA
